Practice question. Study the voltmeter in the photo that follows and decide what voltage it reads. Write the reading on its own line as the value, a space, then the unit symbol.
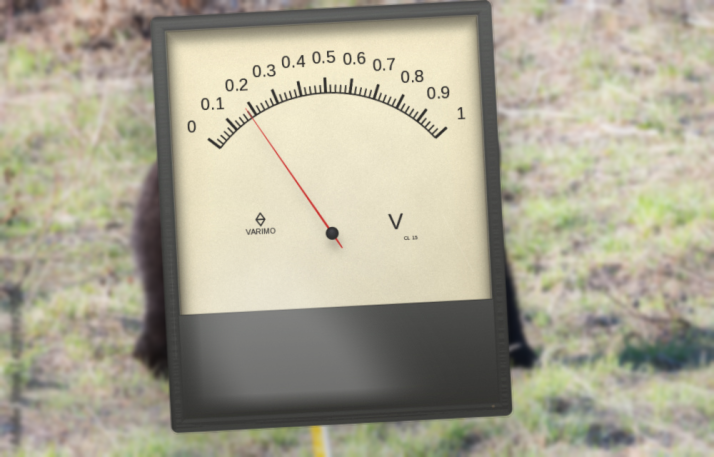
0.18 V
